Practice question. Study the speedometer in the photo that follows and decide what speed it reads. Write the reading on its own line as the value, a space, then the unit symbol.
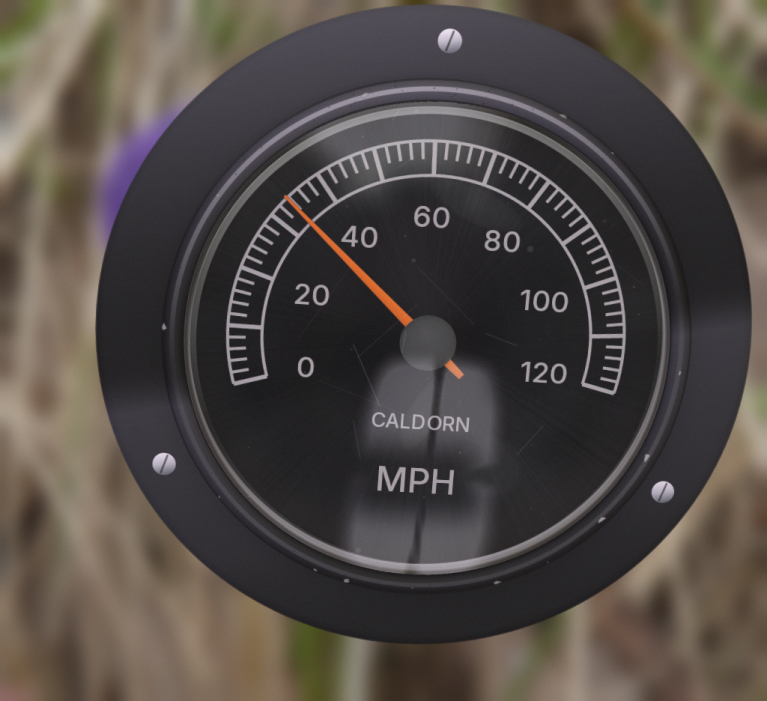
34 mph
